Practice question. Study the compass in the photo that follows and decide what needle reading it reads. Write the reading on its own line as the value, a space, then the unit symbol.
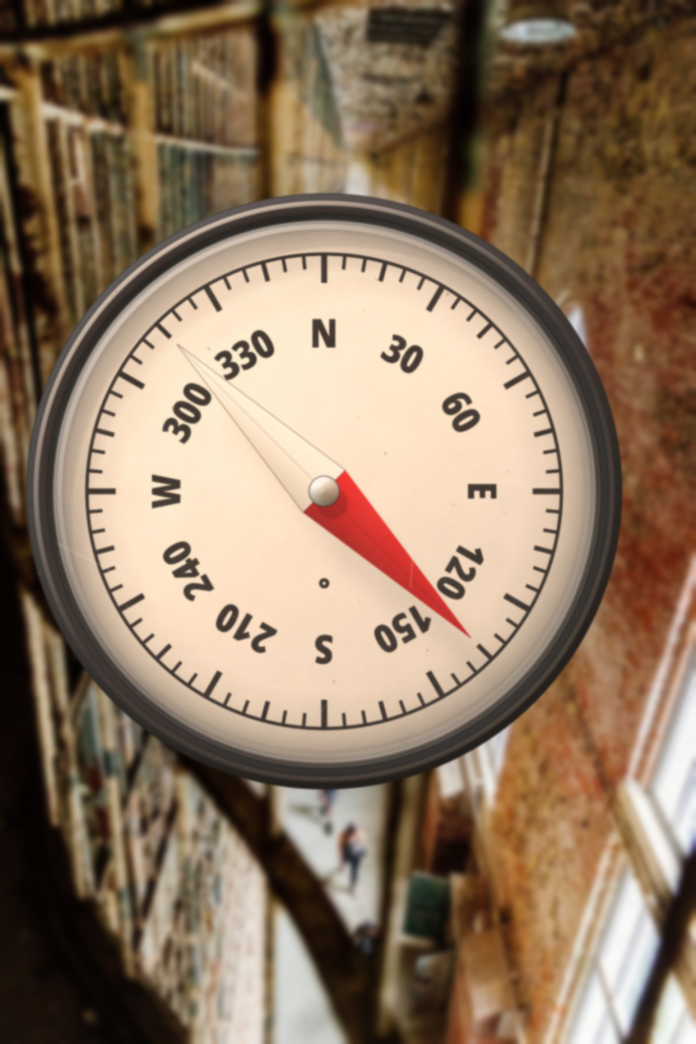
135 °
